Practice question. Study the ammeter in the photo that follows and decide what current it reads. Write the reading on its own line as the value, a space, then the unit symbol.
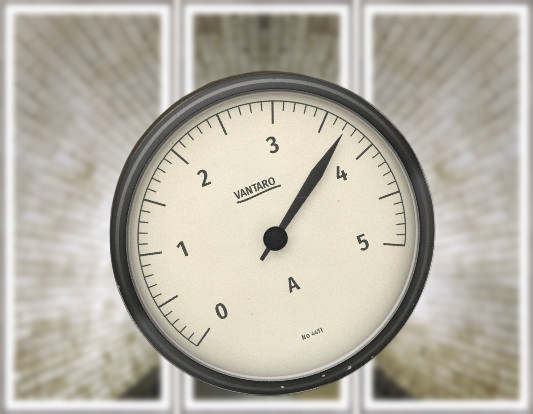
3.7 A
